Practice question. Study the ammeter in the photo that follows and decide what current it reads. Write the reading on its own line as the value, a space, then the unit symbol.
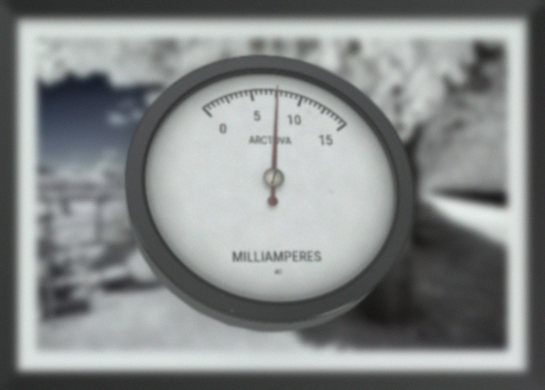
7.5 mA
